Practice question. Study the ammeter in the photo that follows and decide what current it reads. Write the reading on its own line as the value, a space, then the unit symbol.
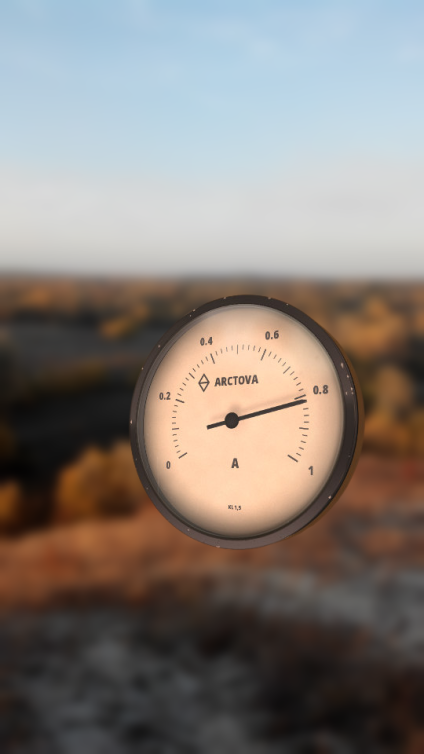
0.82 A
